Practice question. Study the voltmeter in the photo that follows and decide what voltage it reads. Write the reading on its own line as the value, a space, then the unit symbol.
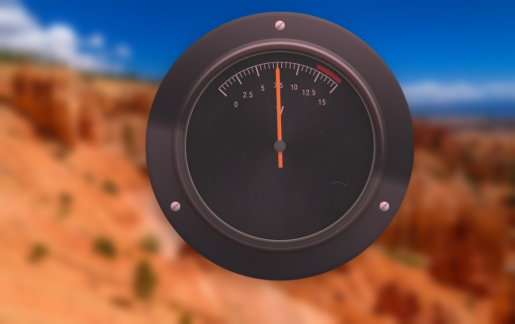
7.5 V
